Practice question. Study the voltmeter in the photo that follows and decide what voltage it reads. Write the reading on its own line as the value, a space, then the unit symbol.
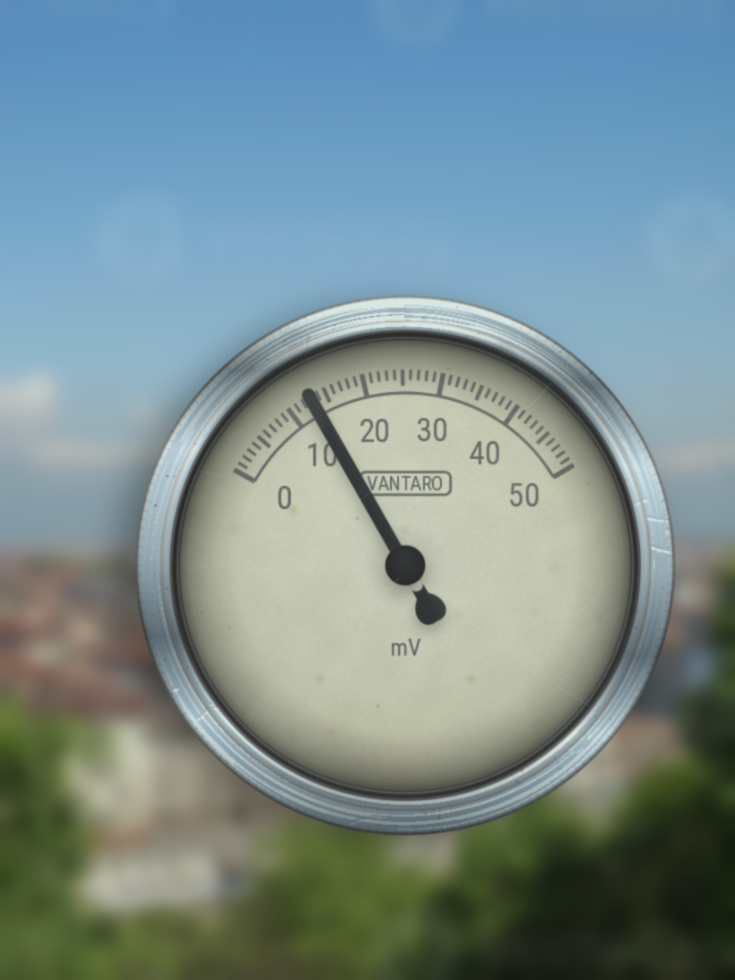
13 mV
